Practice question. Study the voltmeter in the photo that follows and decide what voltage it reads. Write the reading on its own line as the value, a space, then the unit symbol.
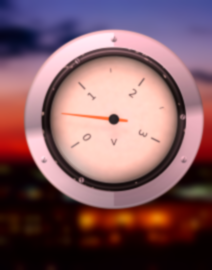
0.5 V
